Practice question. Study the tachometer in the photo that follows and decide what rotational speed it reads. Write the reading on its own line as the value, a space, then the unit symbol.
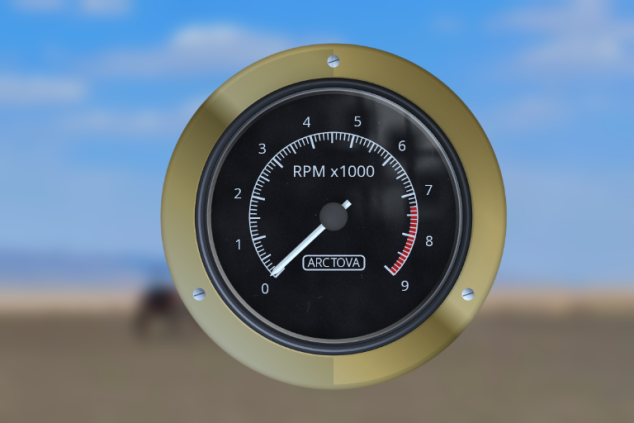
100 rpm
